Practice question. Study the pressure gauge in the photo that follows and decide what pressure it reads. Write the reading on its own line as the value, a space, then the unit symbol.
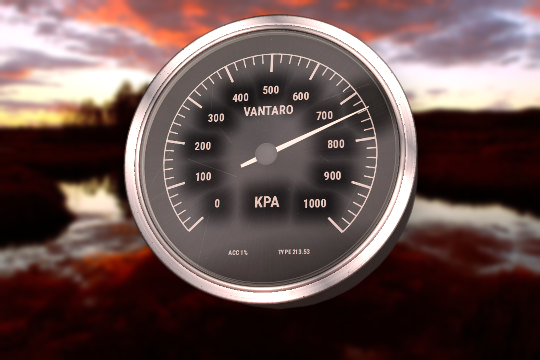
740 kPa
